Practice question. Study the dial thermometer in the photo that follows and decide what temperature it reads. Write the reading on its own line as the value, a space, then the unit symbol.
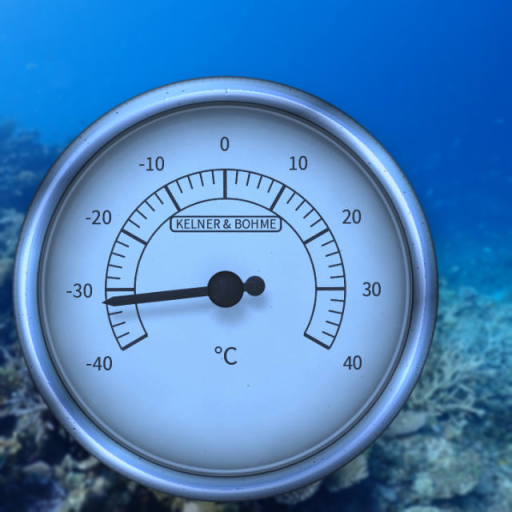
-32 °C
